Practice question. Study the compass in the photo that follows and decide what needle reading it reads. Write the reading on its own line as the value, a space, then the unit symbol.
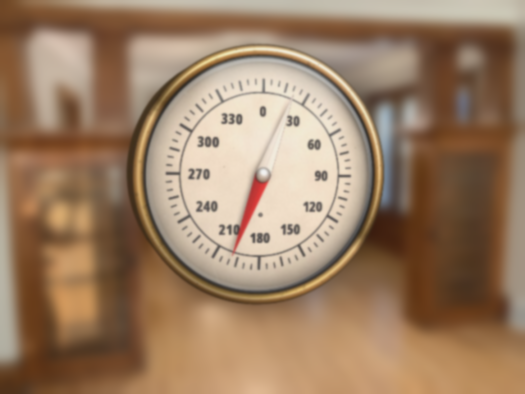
200 °
